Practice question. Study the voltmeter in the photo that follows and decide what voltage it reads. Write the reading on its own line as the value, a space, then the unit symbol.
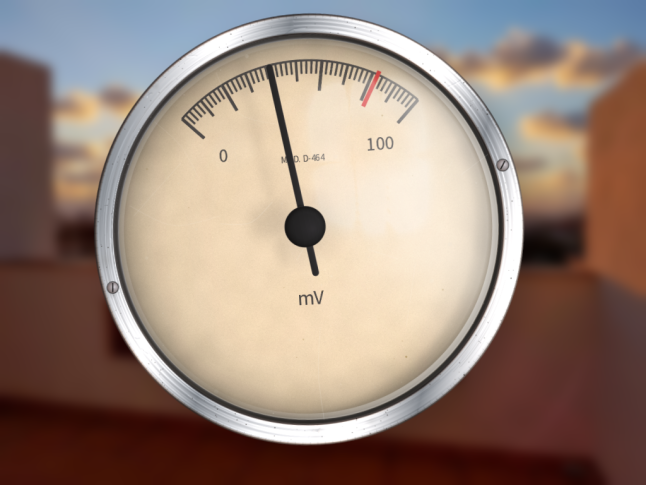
40 mV
